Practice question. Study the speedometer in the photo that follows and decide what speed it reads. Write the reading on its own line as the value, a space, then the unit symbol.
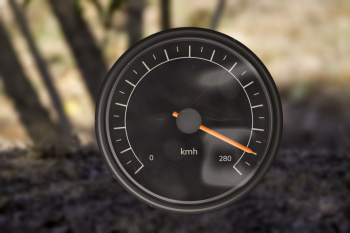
260 km/h
